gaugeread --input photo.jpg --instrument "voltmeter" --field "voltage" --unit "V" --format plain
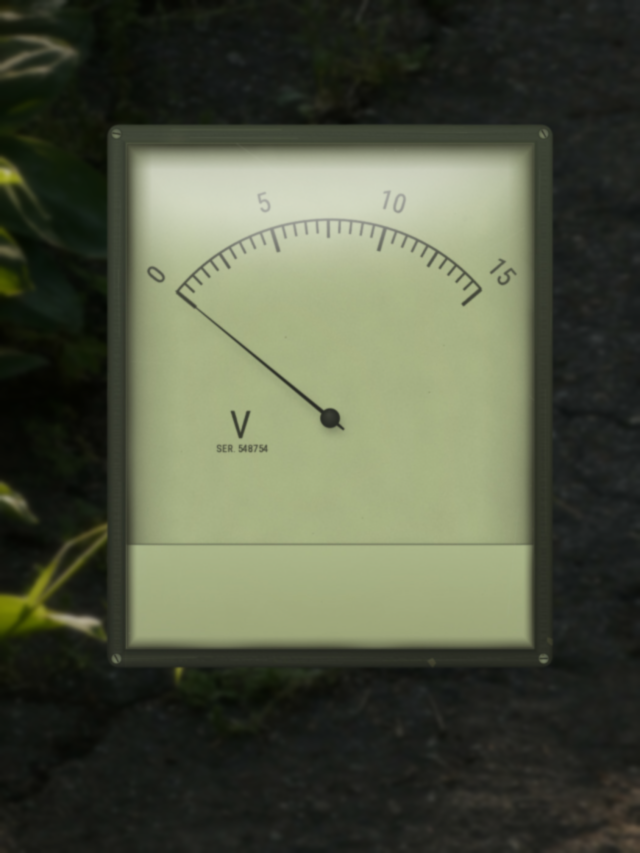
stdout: 0 V
